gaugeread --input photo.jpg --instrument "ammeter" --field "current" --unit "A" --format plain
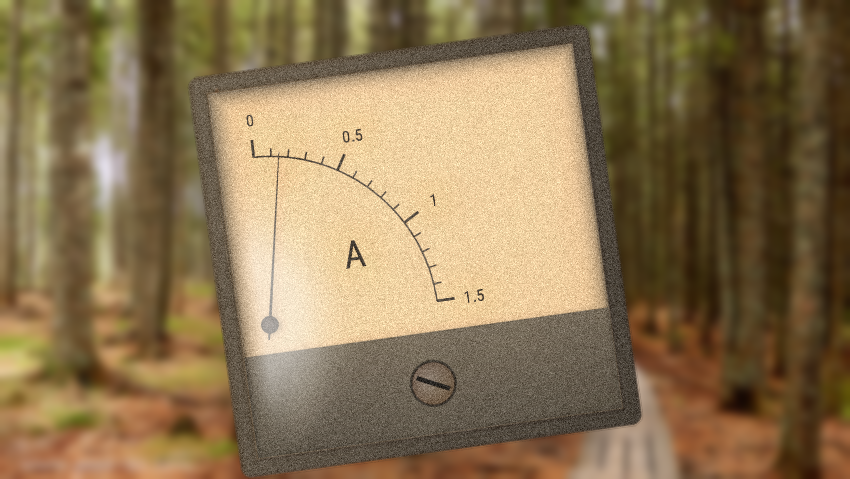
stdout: 0.15 A
